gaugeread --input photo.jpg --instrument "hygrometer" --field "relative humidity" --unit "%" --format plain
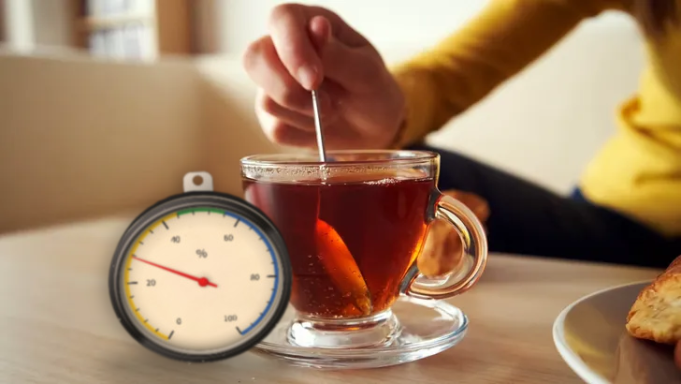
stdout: 28 %
